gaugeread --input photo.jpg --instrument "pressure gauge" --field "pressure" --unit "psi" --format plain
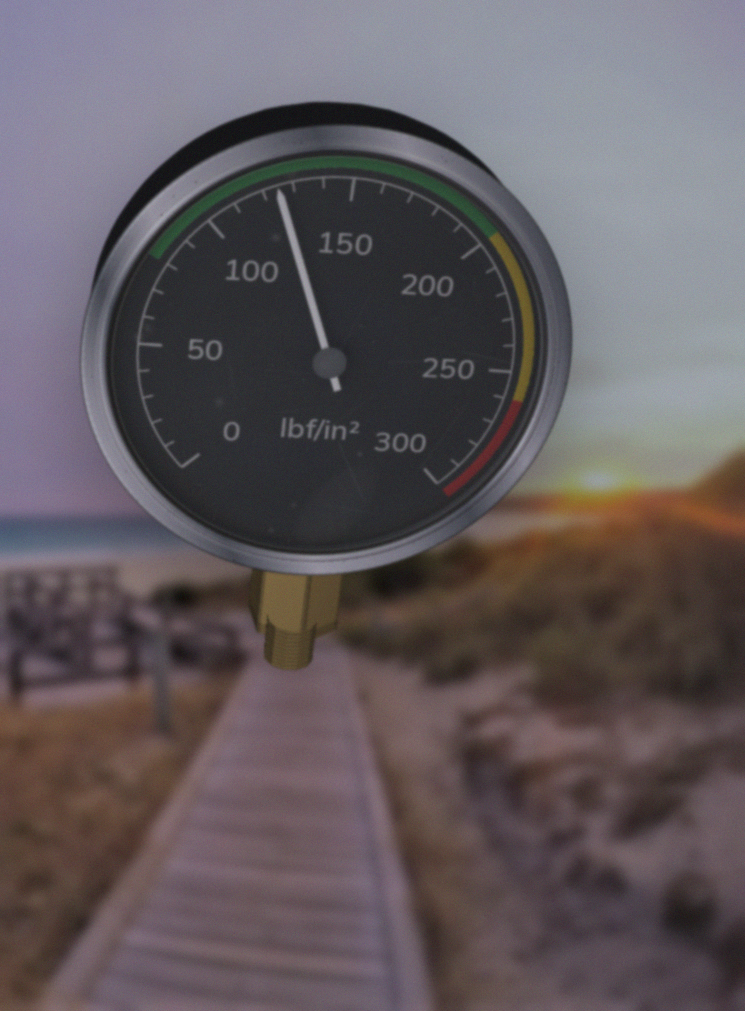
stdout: 125 psi
